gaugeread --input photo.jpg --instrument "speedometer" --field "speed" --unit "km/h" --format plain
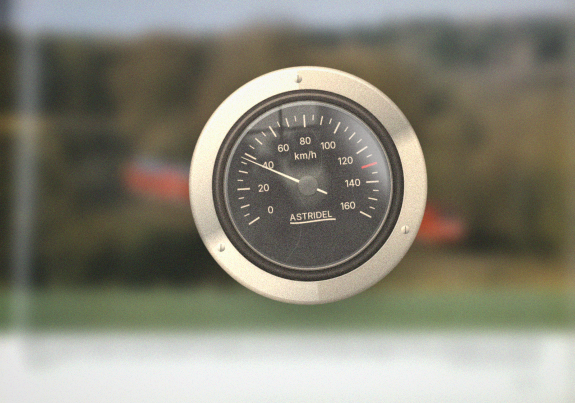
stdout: 37.5 km/h
